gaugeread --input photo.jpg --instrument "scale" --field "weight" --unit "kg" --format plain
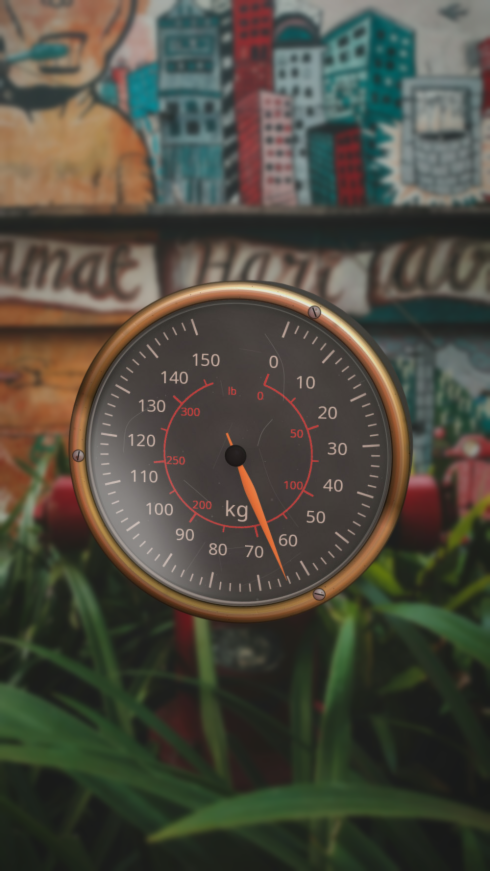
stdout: 64 kg
